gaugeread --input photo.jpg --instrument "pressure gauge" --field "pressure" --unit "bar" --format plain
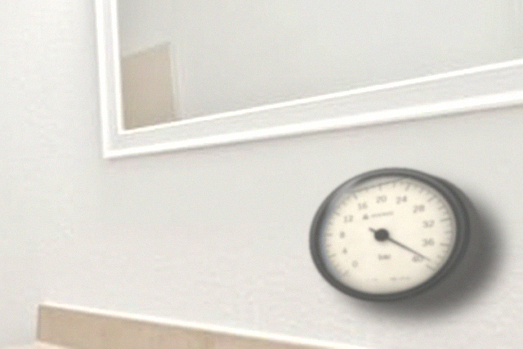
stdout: 39 bar
